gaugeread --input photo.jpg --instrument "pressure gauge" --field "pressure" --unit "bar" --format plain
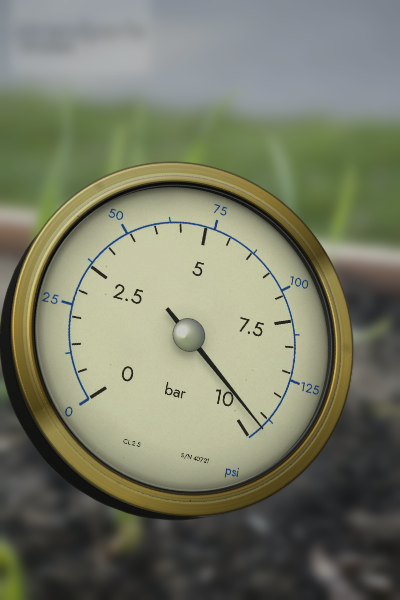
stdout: 9.75 bar
